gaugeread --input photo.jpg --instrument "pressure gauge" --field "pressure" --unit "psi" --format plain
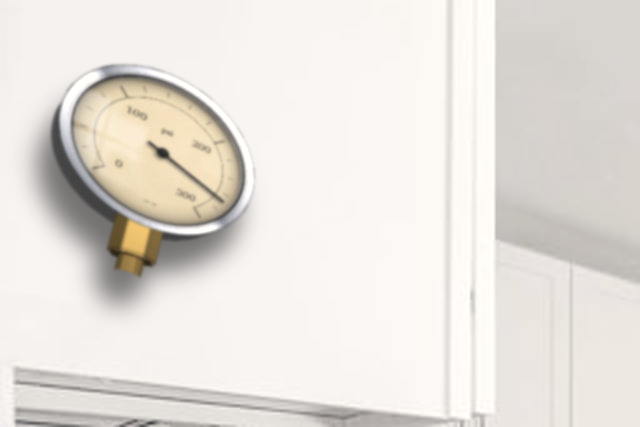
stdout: 270 psi
